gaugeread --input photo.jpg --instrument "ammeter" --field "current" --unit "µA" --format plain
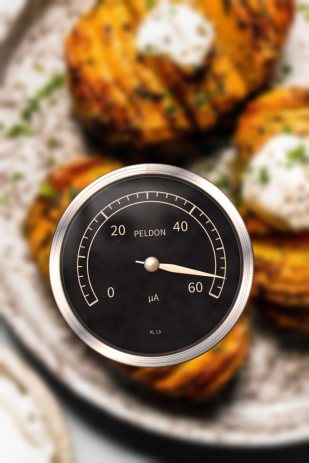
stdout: 56 µA
